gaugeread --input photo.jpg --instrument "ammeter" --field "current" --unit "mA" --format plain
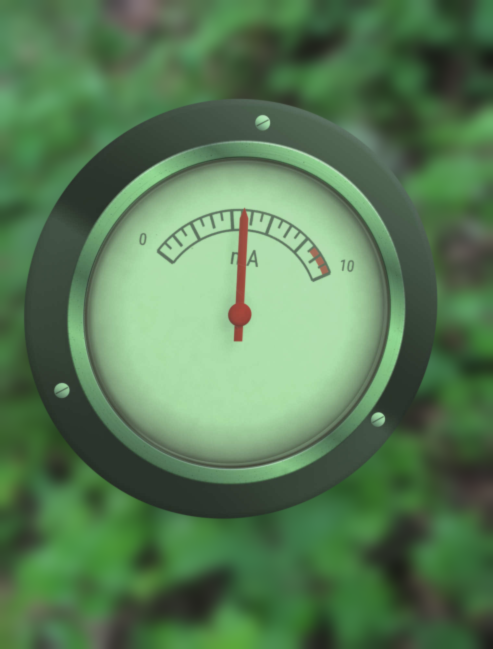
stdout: 4.5 mA
